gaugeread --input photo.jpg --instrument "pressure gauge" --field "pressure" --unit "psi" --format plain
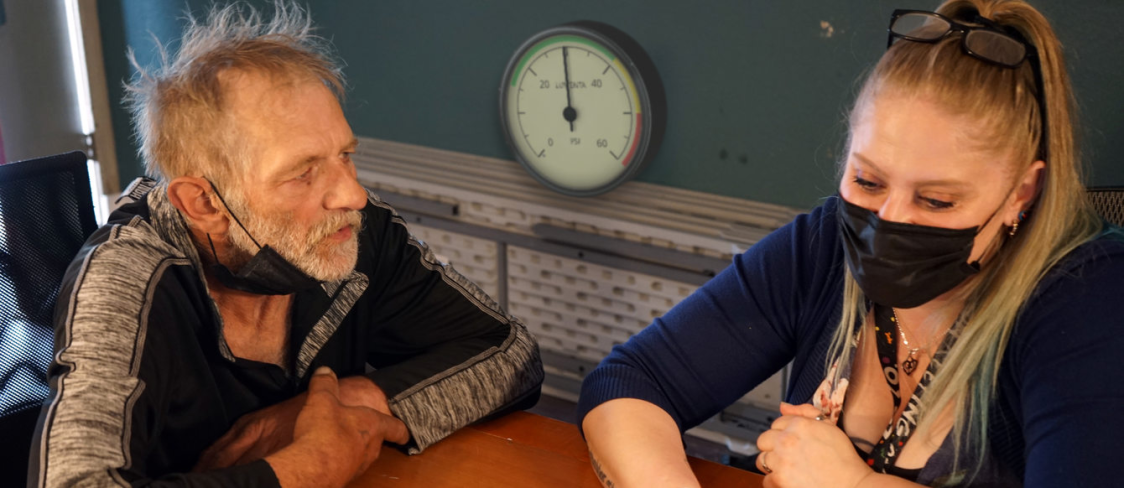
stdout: 30 psi
